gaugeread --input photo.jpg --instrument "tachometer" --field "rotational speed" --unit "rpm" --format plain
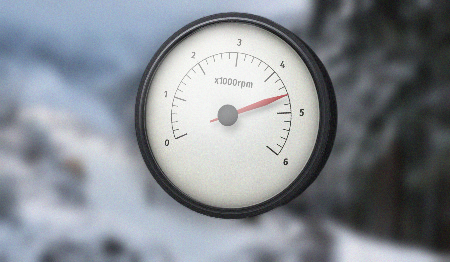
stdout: 4600 rpm
